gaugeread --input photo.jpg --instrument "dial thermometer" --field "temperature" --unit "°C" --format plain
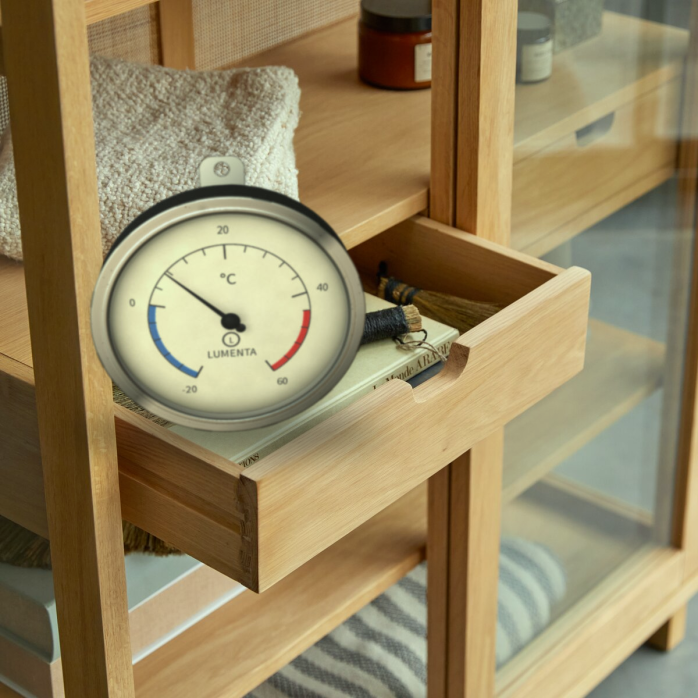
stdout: 8 °C
